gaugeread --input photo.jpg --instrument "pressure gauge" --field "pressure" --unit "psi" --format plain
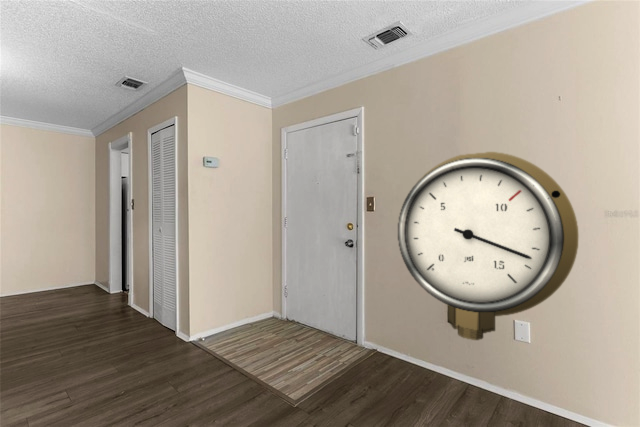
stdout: 13.5 psi
